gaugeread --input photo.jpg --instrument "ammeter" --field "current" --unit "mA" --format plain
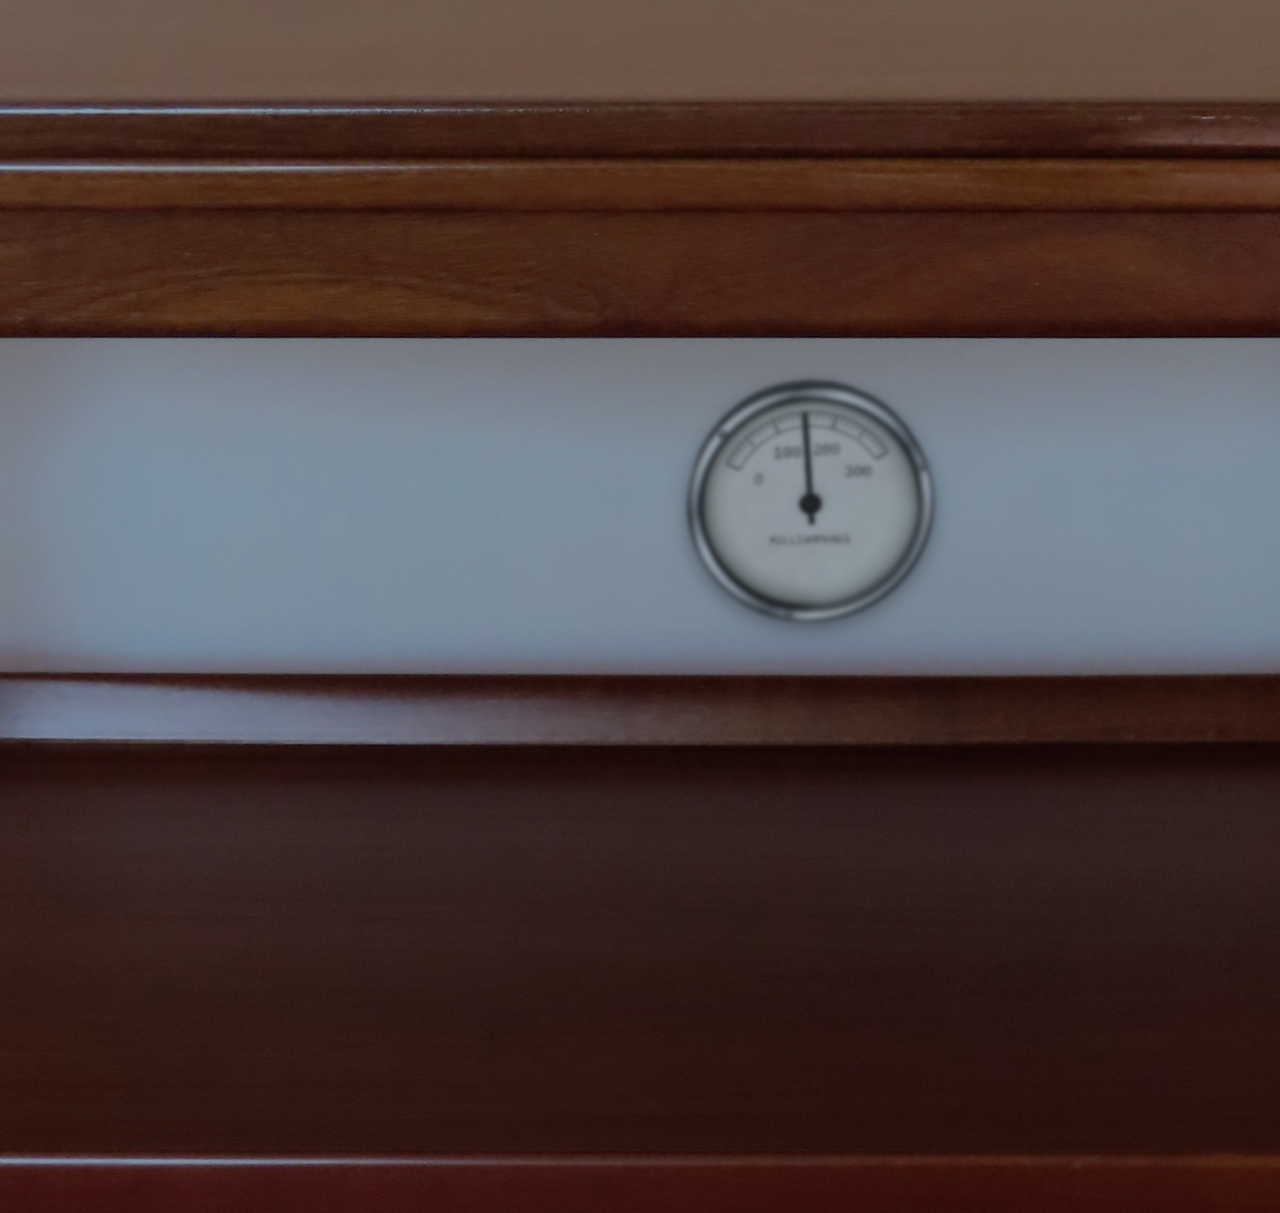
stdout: 150 mA
